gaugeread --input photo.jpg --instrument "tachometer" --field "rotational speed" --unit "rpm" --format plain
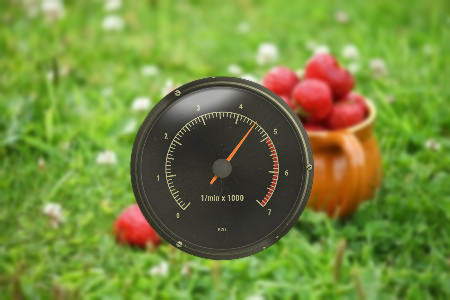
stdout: 4500 rpm
